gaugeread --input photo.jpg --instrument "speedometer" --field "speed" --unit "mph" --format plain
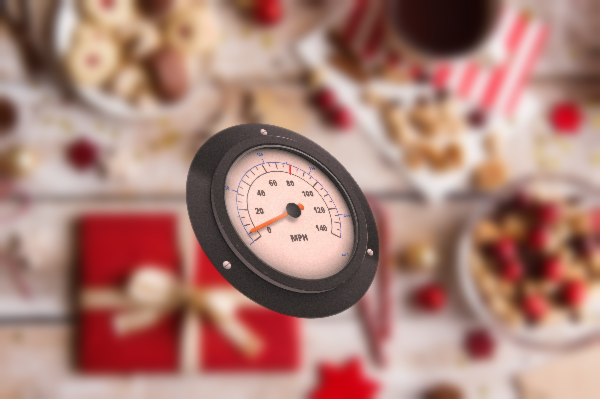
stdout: 5 mph
